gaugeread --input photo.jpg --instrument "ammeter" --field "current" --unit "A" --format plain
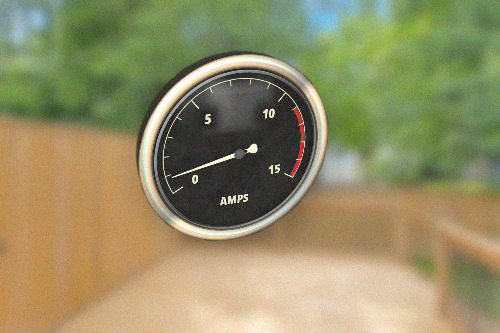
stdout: 1 A
